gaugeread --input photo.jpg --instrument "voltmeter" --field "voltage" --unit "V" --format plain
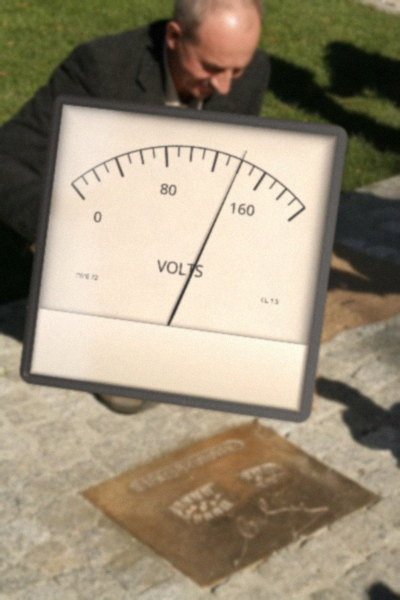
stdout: 140 V
